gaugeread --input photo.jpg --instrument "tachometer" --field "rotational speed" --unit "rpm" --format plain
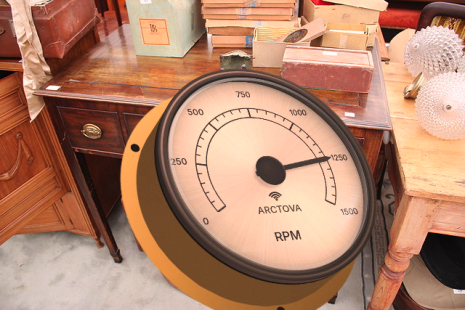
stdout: 1250 rpm
